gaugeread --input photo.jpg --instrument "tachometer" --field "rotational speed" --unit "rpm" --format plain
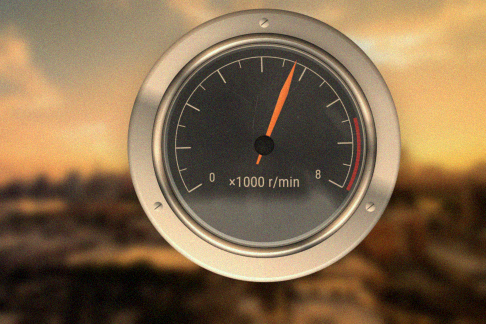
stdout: 4750 rpm
